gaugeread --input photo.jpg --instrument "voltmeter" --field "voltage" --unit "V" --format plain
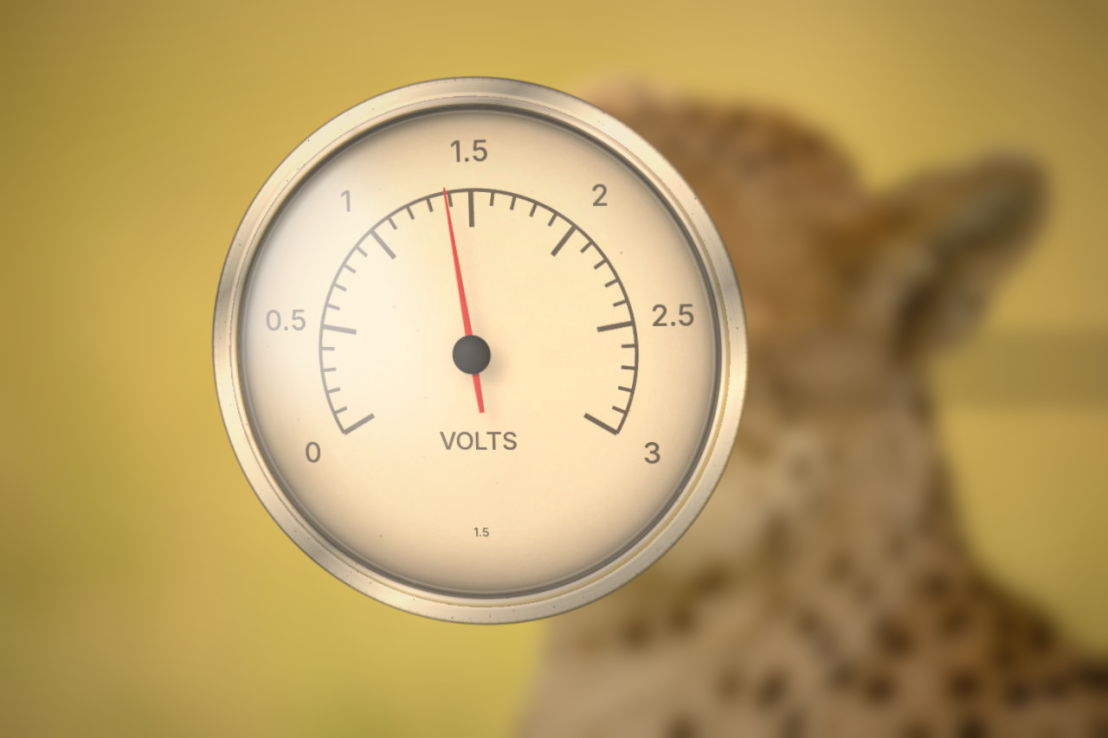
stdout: 1.4 V
